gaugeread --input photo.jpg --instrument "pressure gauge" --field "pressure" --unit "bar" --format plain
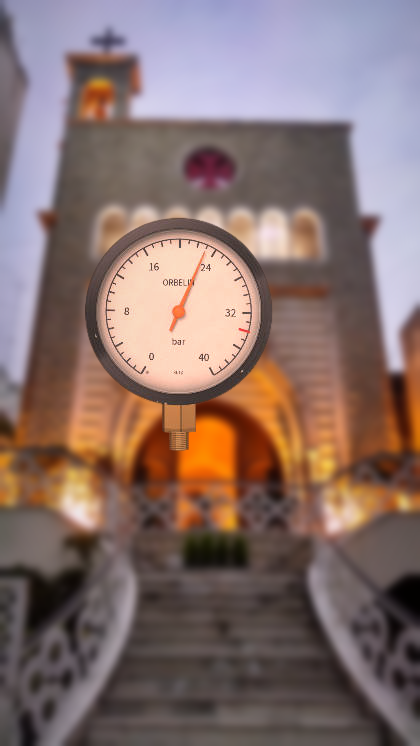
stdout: 23 bar
